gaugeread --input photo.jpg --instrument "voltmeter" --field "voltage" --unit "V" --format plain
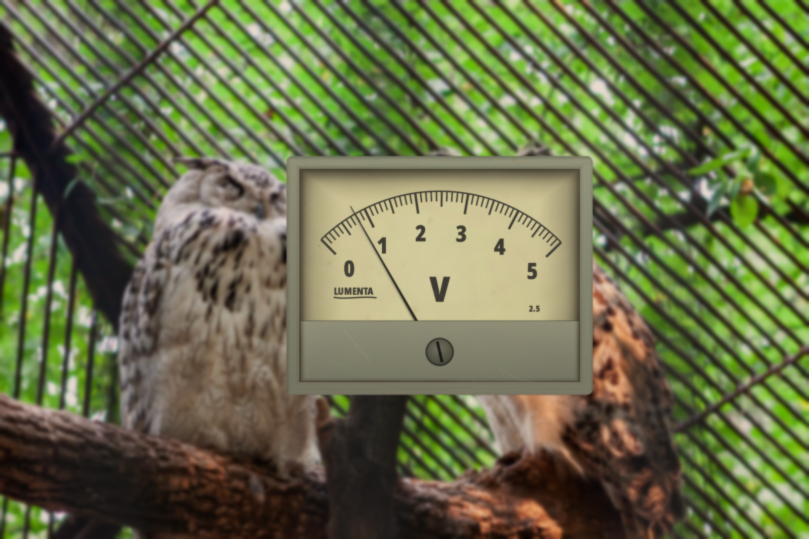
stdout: 0.8 V
